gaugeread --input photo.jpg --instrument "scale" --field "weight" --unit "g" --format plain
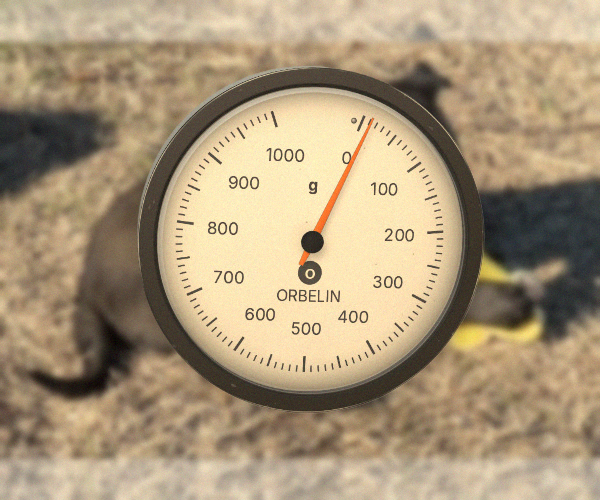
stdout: 10 g
